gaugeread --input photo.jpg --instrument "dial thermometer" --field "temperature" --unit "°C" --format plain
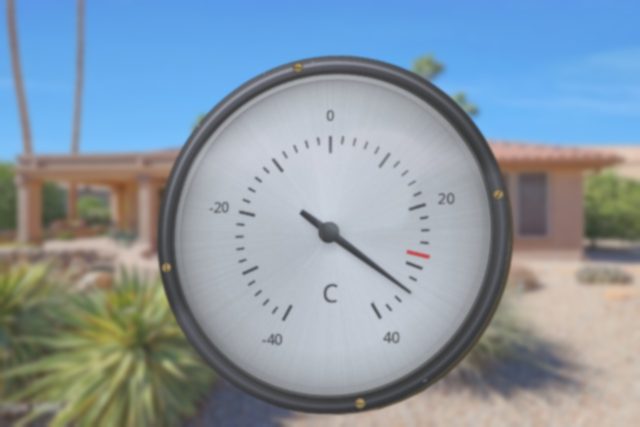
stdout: 34 °C
